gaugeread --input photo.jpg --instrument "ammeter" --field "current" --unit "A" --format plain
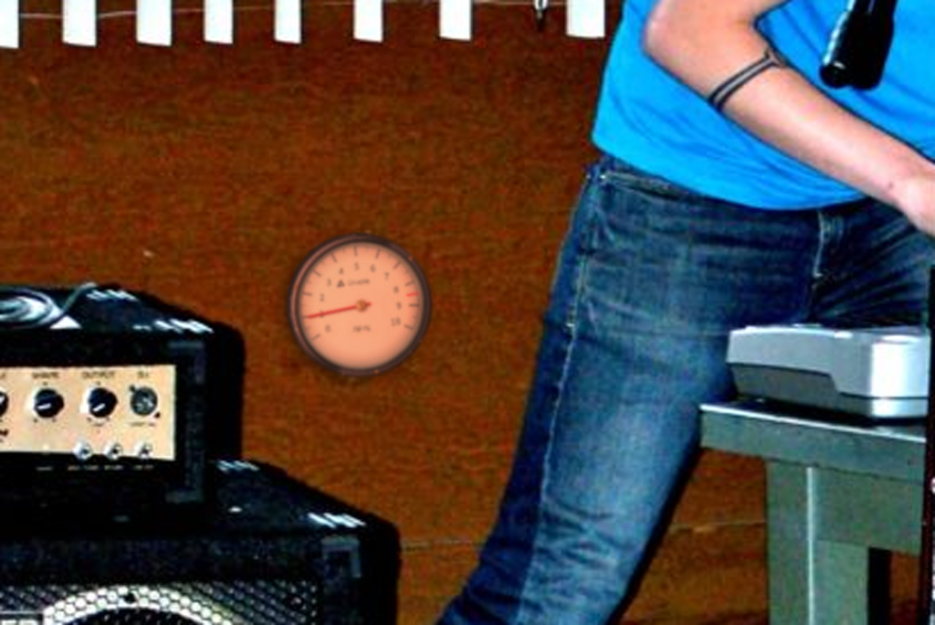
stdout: 1 A
